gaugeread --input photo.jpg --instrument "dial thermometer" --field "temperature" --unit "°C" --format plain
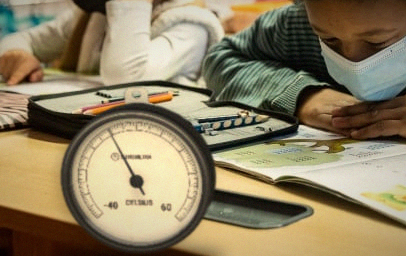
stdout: 0 °C
